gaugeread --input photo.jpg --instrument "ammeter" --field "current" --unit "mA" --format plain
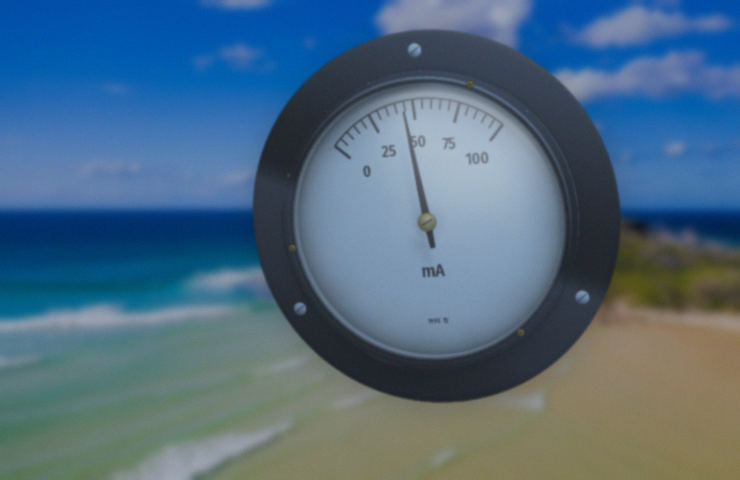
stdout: 45 mA
